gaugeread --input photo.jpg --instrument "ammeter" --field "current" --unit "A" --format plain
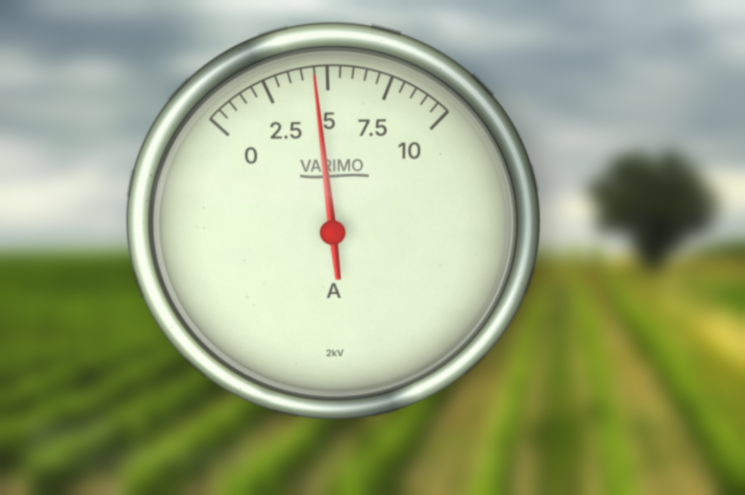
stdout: 4.5 A
